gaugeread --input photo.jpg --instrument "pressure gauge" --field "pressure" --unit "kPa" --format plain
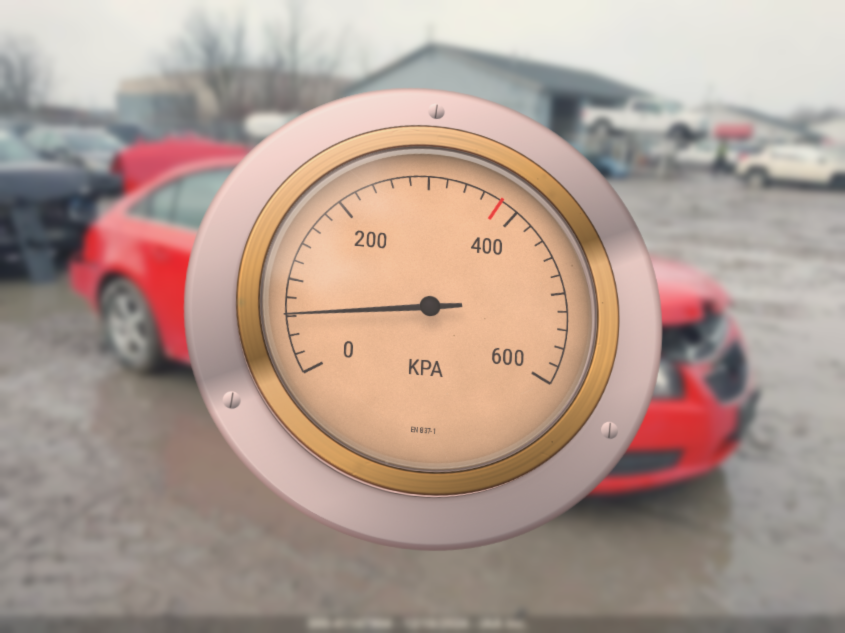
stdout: 60 kPa
